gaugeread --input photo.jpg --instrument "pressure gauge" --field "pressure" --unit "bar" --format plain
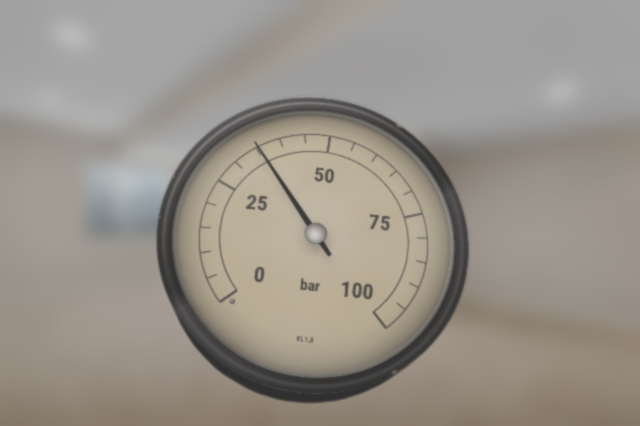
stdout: 35 bar
